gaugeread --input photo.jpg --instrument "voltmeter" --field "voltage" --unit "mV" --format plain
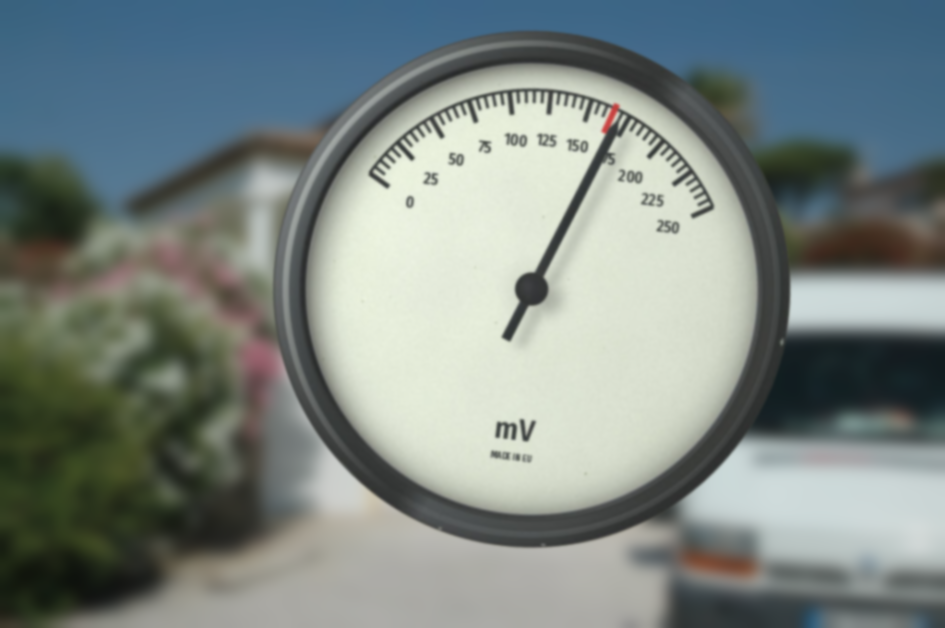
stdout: 170 mV
